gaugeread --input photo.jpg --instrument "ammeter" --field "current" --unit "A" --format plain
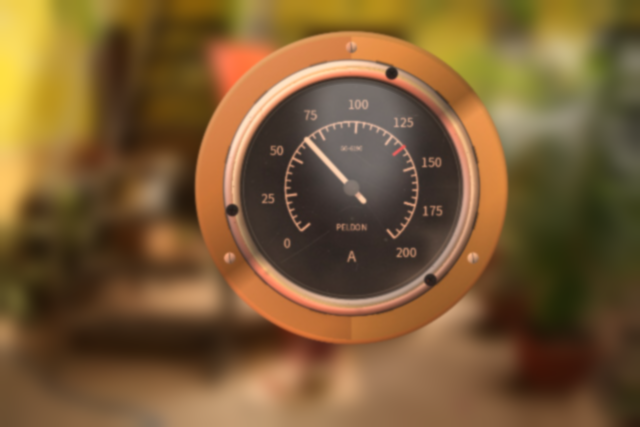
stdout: 65 A
